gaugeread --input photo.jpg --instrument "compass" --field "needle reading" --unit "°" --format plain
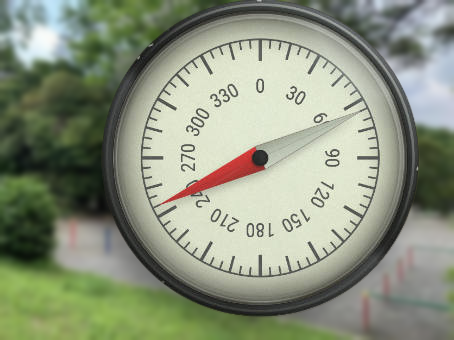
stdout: 245 °
